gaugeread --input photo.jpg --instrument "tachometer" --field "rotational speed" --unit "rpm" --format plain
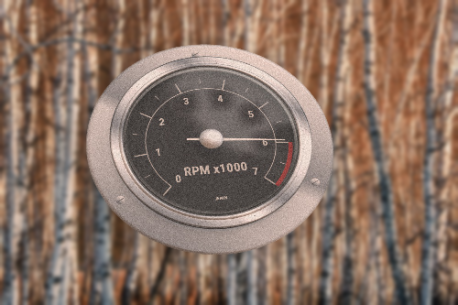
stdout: 6000 rpm
